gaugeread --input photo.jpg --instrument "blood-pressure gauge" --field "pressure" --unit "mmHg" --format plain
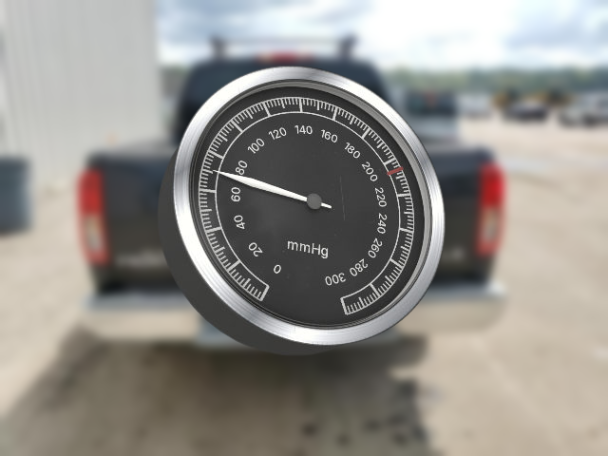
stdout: 70 mmHg
